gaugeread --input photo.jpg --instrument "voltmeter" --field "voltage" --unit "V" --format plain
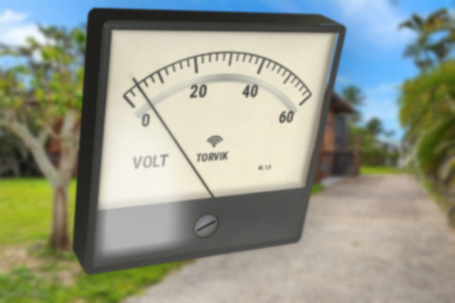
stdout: 4 V
